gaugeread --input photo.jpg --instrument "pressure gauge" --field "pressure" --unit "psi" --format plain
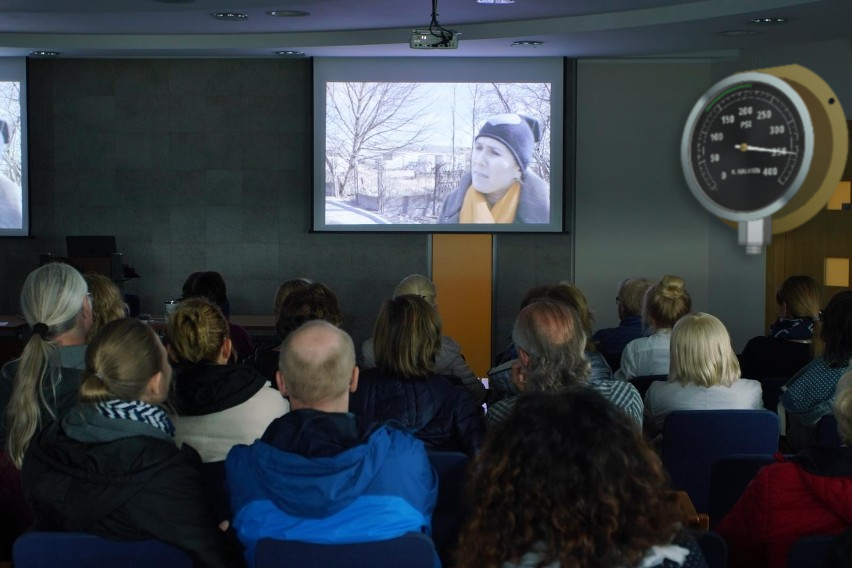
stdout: 350 psi
